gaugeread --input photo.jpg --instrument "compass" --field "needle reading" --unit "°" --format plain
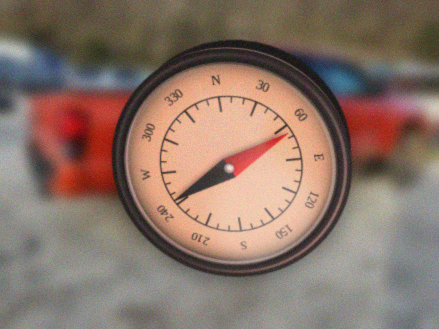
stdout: 65 °
